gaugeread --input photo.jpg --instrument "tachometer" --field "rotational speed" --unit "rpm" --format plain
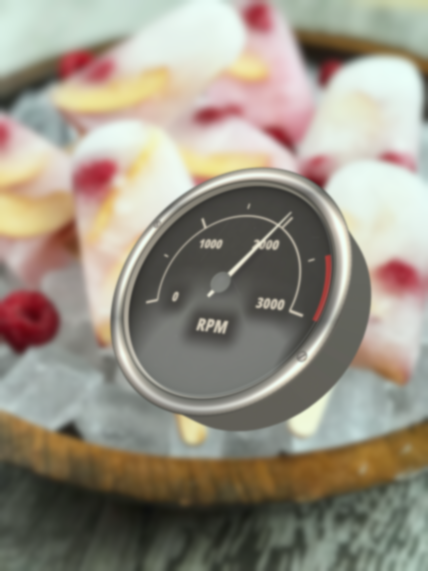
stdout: 2000 rpm
